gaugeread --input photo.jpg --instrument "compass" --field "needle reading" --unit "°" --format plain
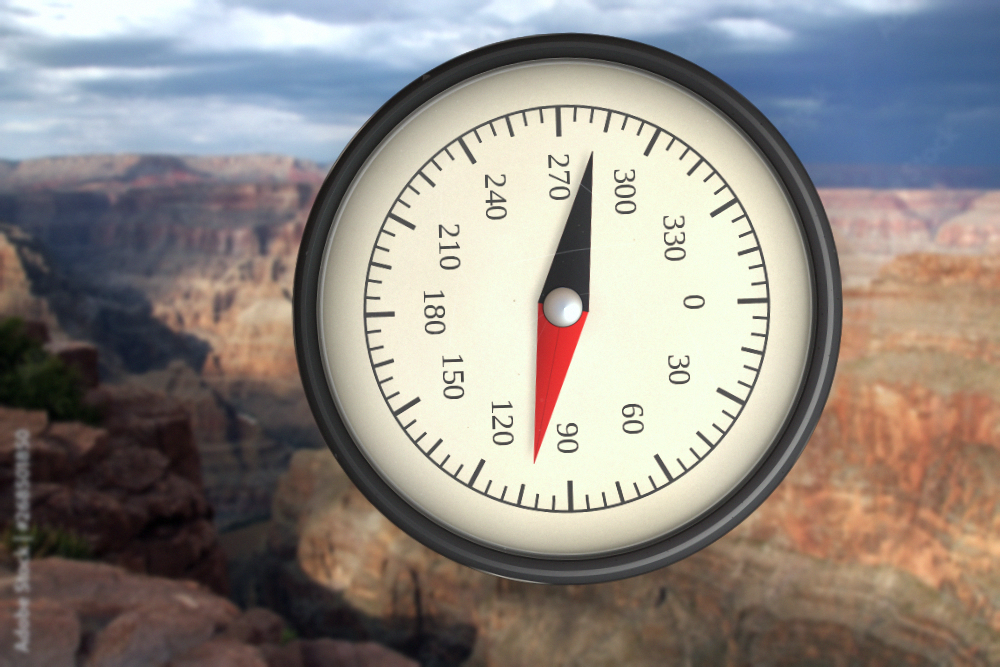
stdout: 102.5 °
